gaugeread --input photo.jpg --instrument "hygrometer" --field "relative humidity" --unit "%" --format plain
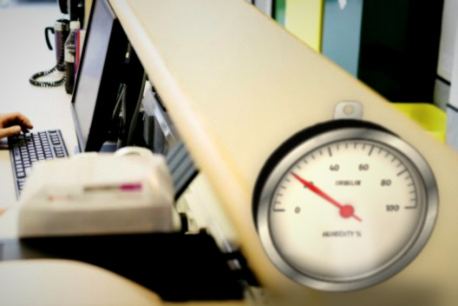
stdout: 20 %
